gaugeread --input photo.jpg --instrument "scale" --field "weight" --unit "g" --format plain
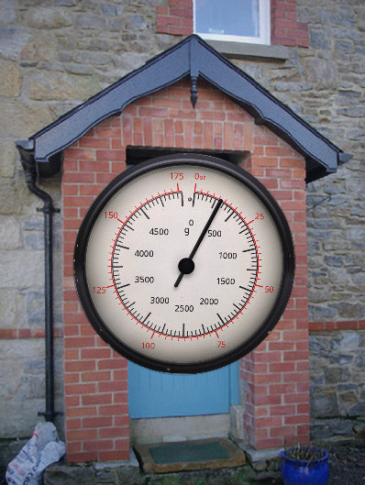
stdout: 300 g
